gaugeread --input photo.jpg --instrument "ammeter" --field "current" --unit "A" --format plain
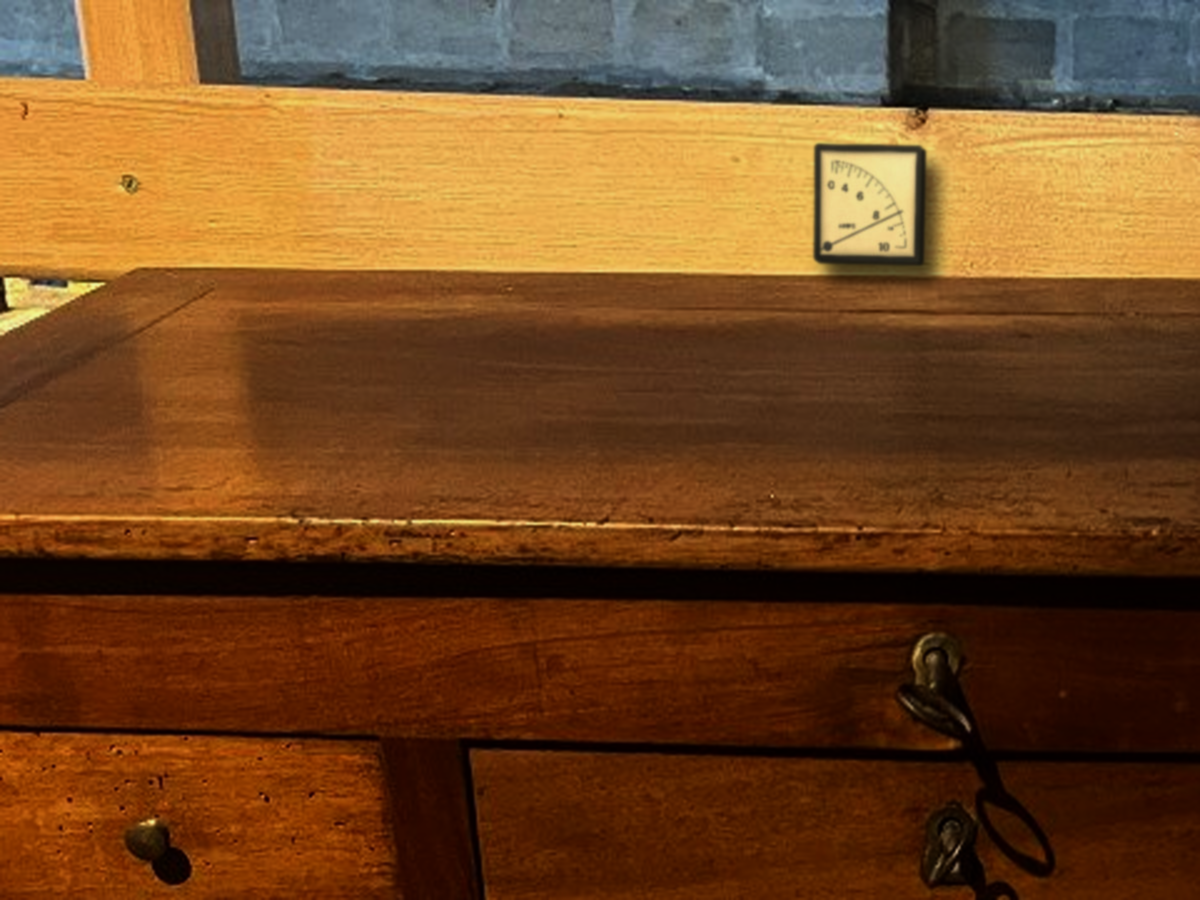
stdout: 8.5 A
